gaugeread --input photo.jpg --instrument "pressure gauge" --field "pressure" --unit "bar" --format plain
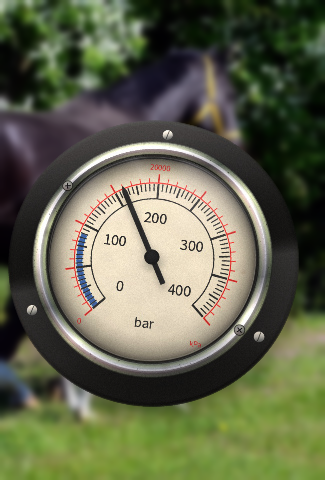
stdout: 160 bar
